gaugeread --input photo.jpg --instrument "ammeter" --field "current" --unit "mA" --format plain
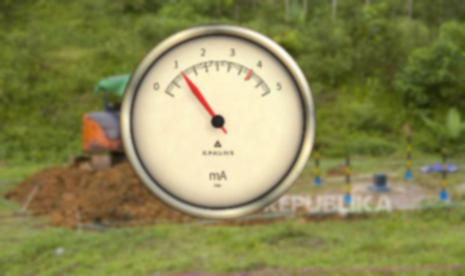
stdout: 1 mA
